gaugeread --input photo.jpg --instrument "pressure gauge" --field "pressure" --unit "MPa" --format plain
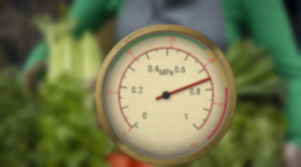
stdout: 0.75 MPa
